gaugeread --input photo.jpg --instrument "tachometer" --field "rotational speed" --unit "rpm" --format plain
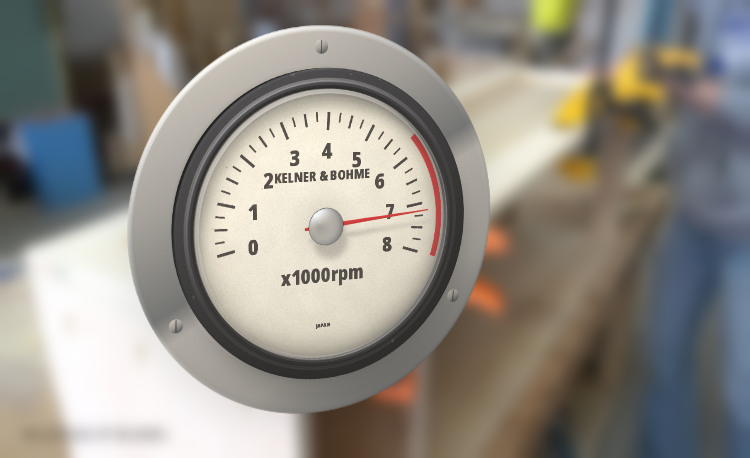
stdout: 7125 rpm
